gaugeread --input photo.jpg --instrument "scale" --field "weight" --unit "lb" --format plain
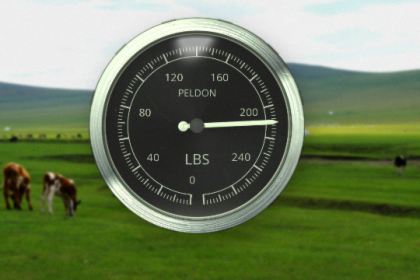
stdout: 210 lb
